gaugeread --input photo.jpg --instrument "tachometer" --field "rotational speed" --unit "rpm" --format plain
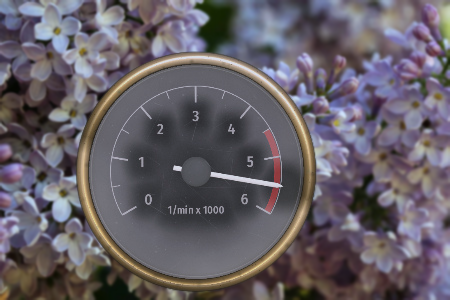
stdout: 5500 rpm
